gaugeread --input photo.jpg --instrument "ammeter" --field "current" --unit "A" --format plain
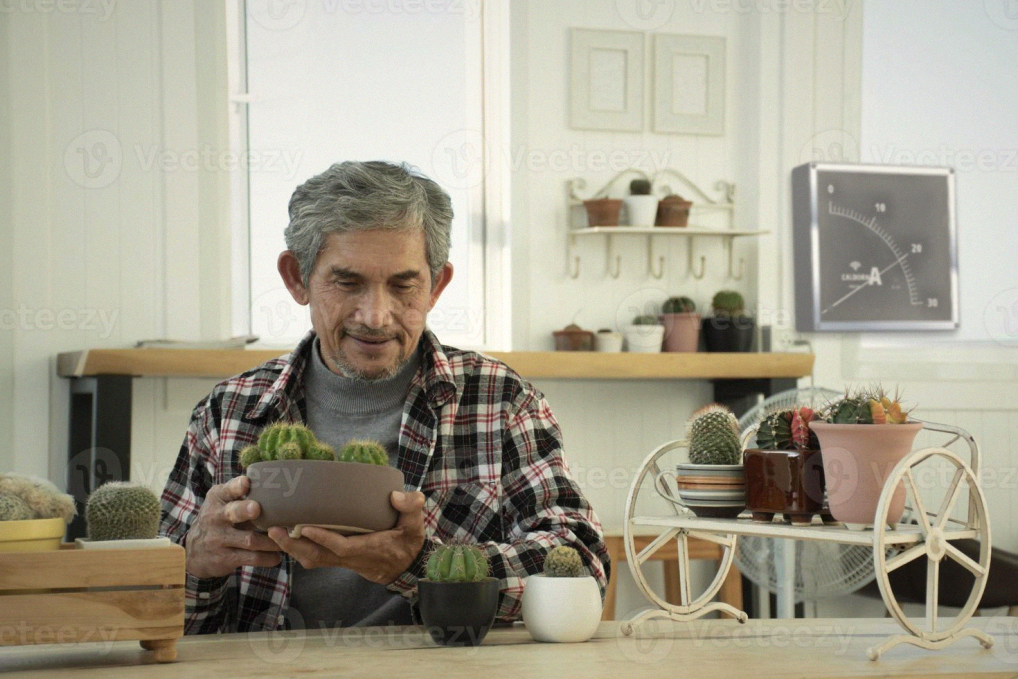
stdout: 20 A
